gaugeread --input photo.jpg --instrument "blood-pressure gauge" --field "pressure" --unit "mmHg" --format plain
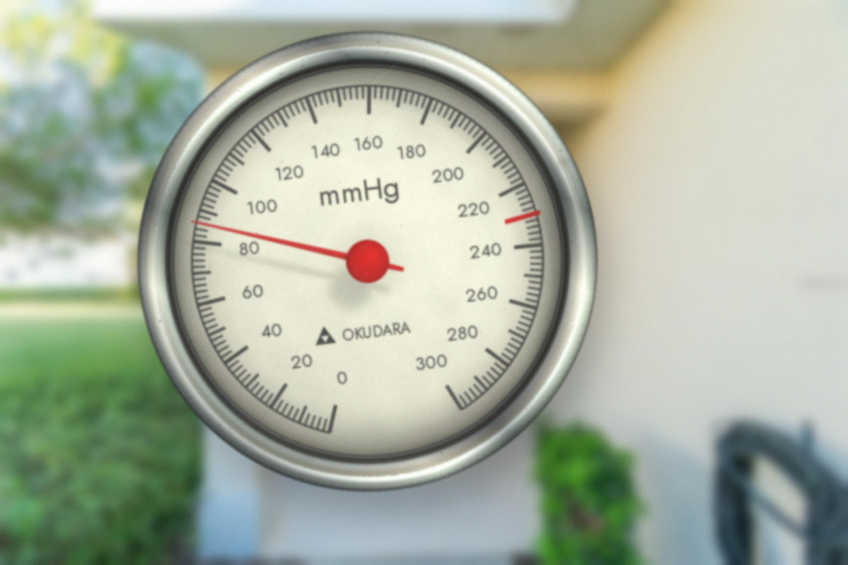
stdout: 86 mmHg
